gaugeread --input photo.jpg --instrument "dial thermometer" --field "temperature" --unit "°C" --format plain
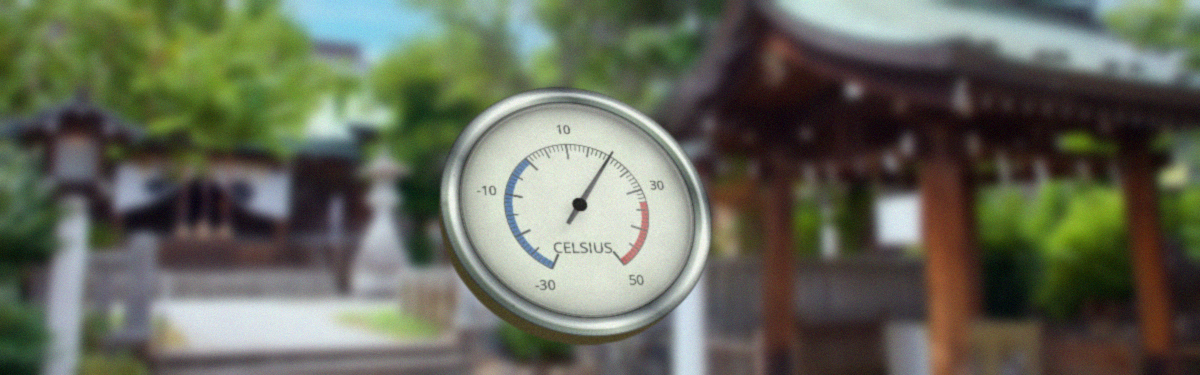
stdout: 20 °C
